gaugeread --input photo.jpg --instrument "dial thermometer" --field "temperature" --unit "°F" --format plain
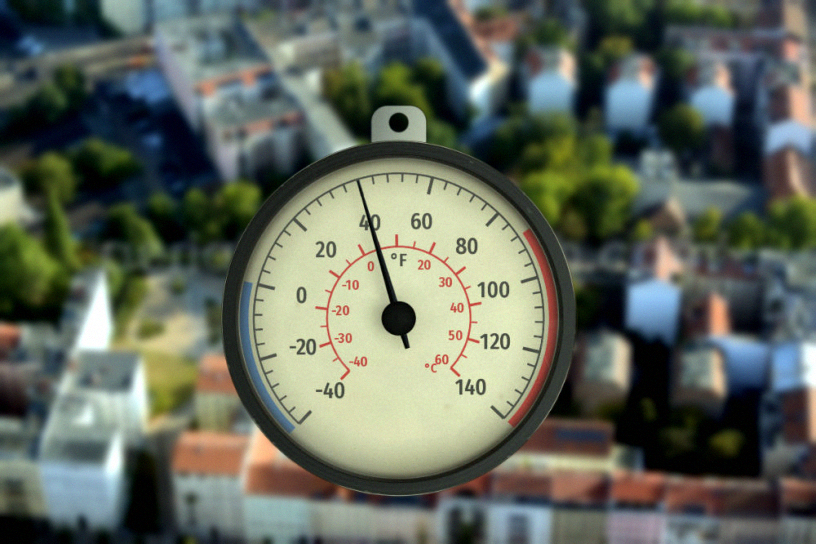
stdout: 40 °F
